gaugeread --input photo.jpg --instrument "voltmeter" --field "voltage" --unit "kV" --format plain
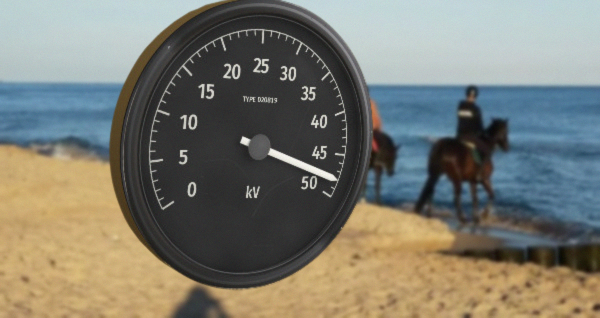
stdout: 48 kV
